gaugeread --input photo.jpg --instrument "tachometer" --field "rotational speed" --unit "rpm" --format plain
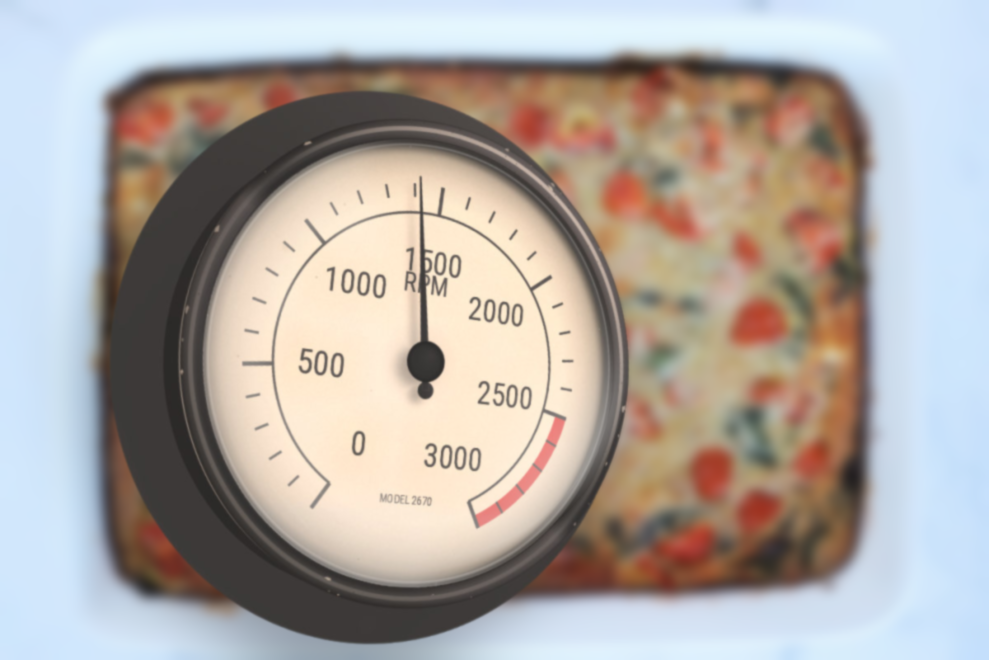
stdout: 1400 rpm
